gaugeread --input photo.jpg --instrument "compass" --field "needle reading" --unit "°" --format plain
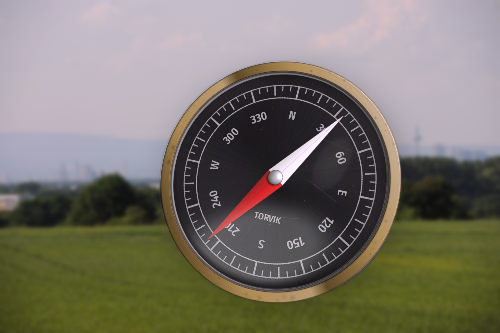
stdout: 215 °
